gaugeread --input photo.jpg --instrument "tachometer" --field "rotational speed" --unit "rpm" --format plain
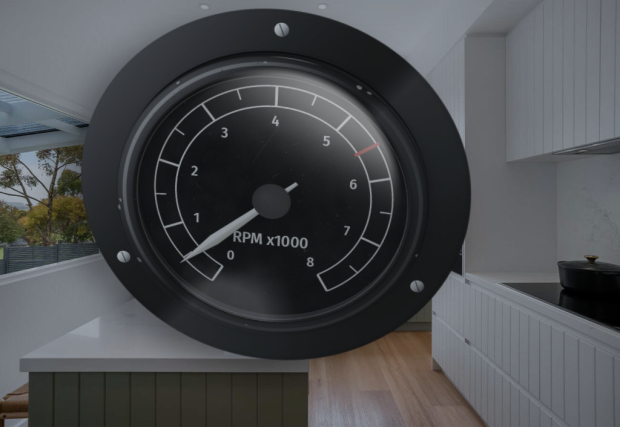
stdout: 500 rpm
